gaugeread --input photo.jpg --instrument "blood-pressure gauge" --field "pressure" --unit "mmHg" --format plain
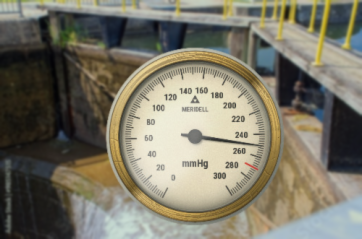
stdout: 250 mmHg
